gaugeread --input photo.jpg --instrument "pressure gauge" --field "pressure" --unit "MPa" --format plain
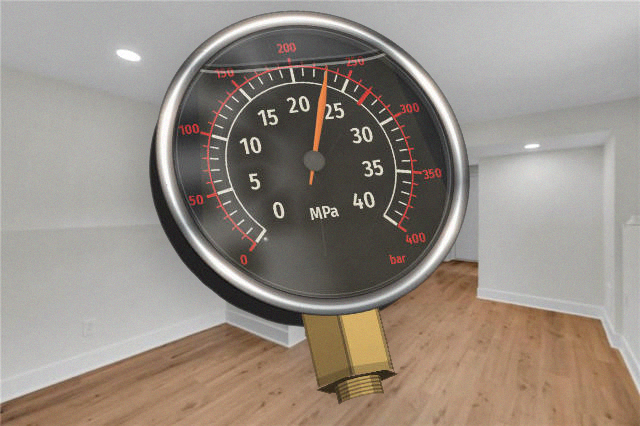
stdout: 23 MPa
